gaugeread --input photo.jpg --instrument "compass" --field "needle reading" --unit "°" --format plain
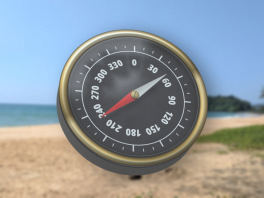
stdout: 230 °
